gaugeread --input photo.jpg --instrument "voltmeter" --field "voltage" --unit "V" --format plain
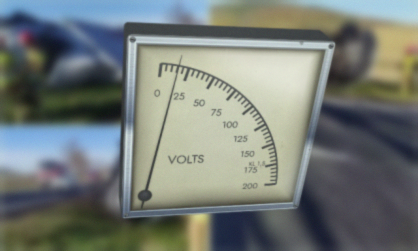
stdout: 15 V
